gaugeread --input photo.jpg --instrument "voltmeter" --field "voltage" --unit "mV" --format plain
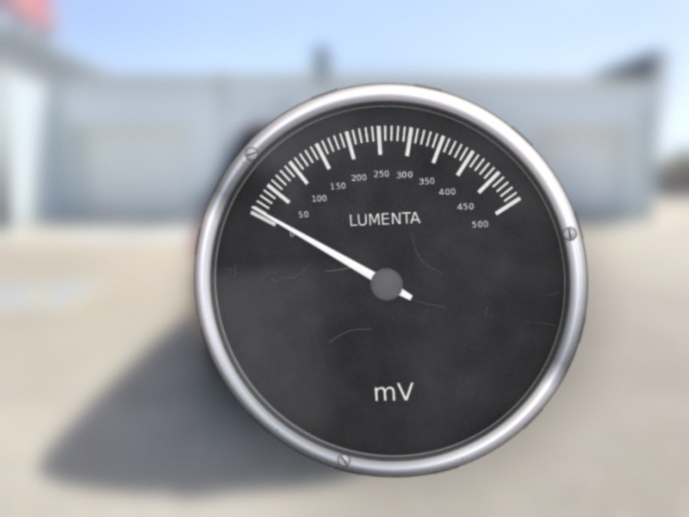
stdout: 10 mV
